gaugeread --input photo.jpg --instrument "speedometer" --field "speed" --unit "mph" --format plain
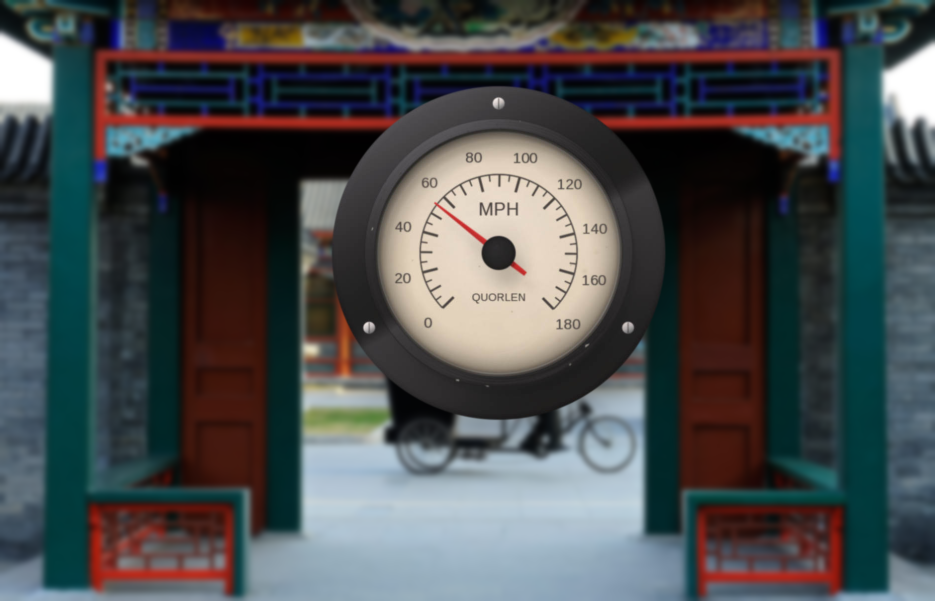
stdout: 55 mph
